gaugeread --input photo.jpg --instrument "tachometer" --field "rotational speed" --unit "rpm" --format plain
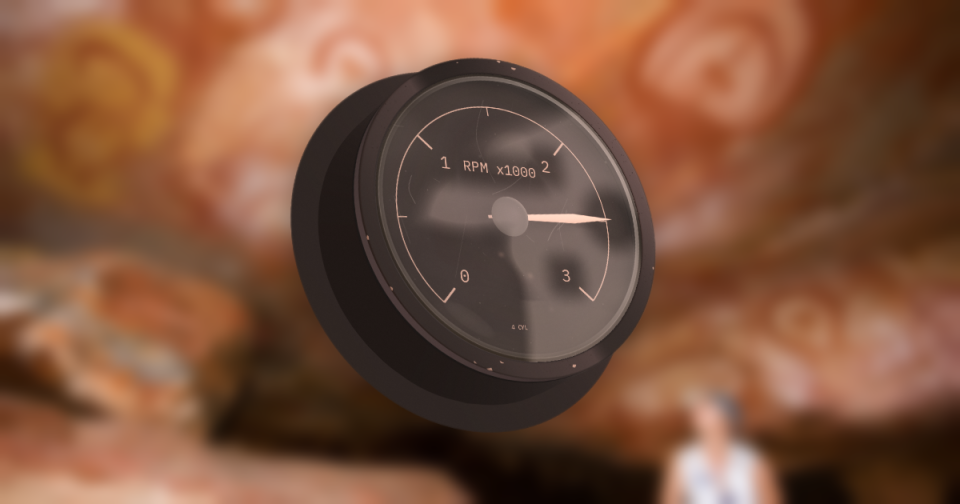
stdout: 2500 rpm
